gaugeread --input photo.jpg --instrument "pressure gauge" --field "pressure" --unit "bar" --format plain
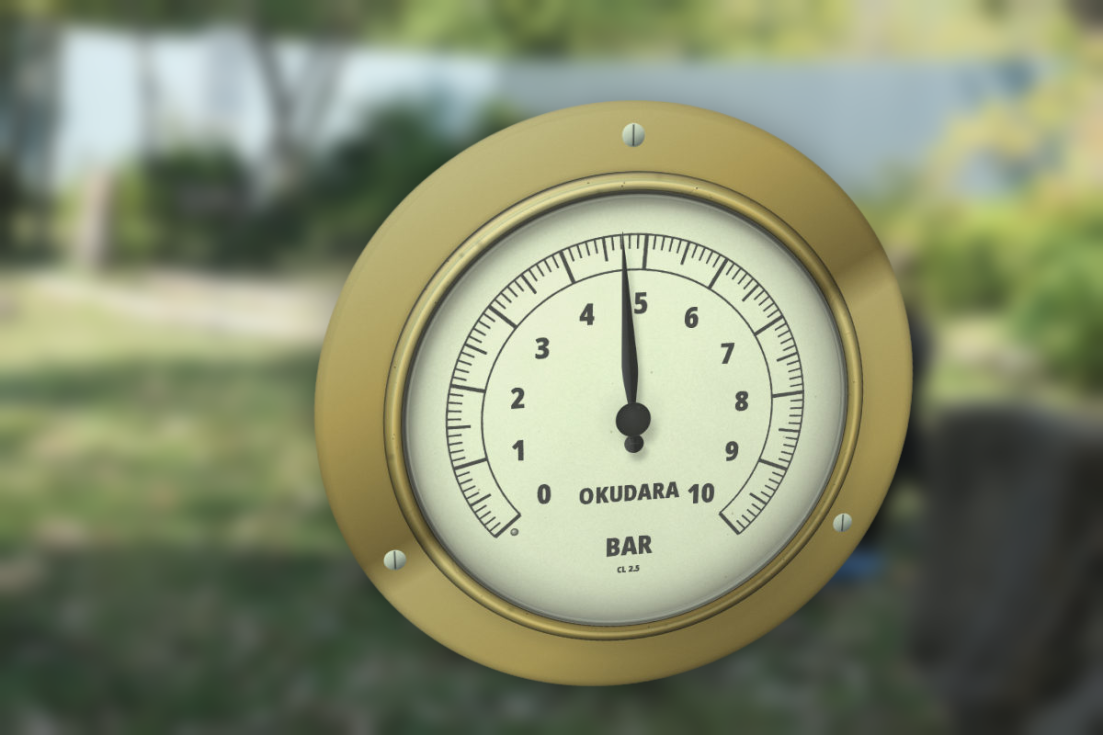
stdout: 4.7 bar
